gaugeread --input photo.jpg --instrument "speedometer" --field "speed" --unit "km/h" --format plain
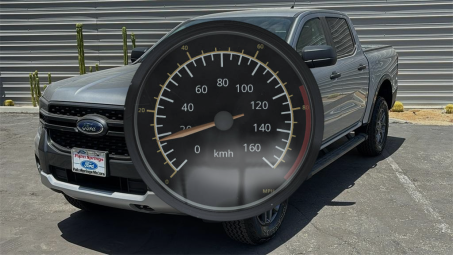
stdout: 17.5 km/h
